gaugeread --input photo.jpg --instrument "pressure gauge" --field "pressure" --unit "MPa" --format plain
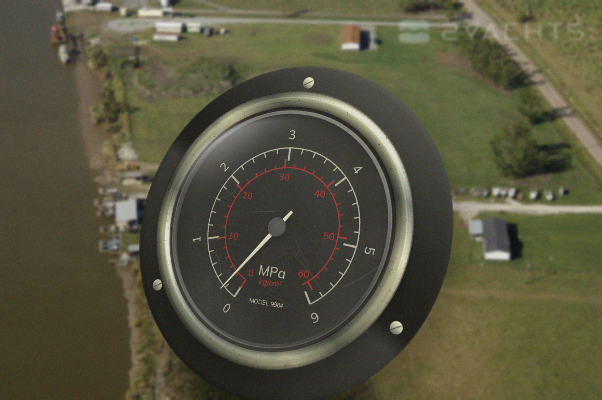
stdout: 0.2 MPa
